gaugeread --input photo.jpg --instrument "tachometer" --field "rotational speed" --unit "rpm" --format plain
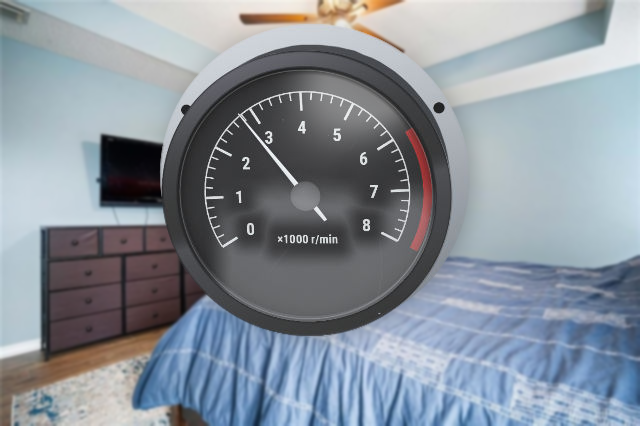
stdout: 2800 rpm
